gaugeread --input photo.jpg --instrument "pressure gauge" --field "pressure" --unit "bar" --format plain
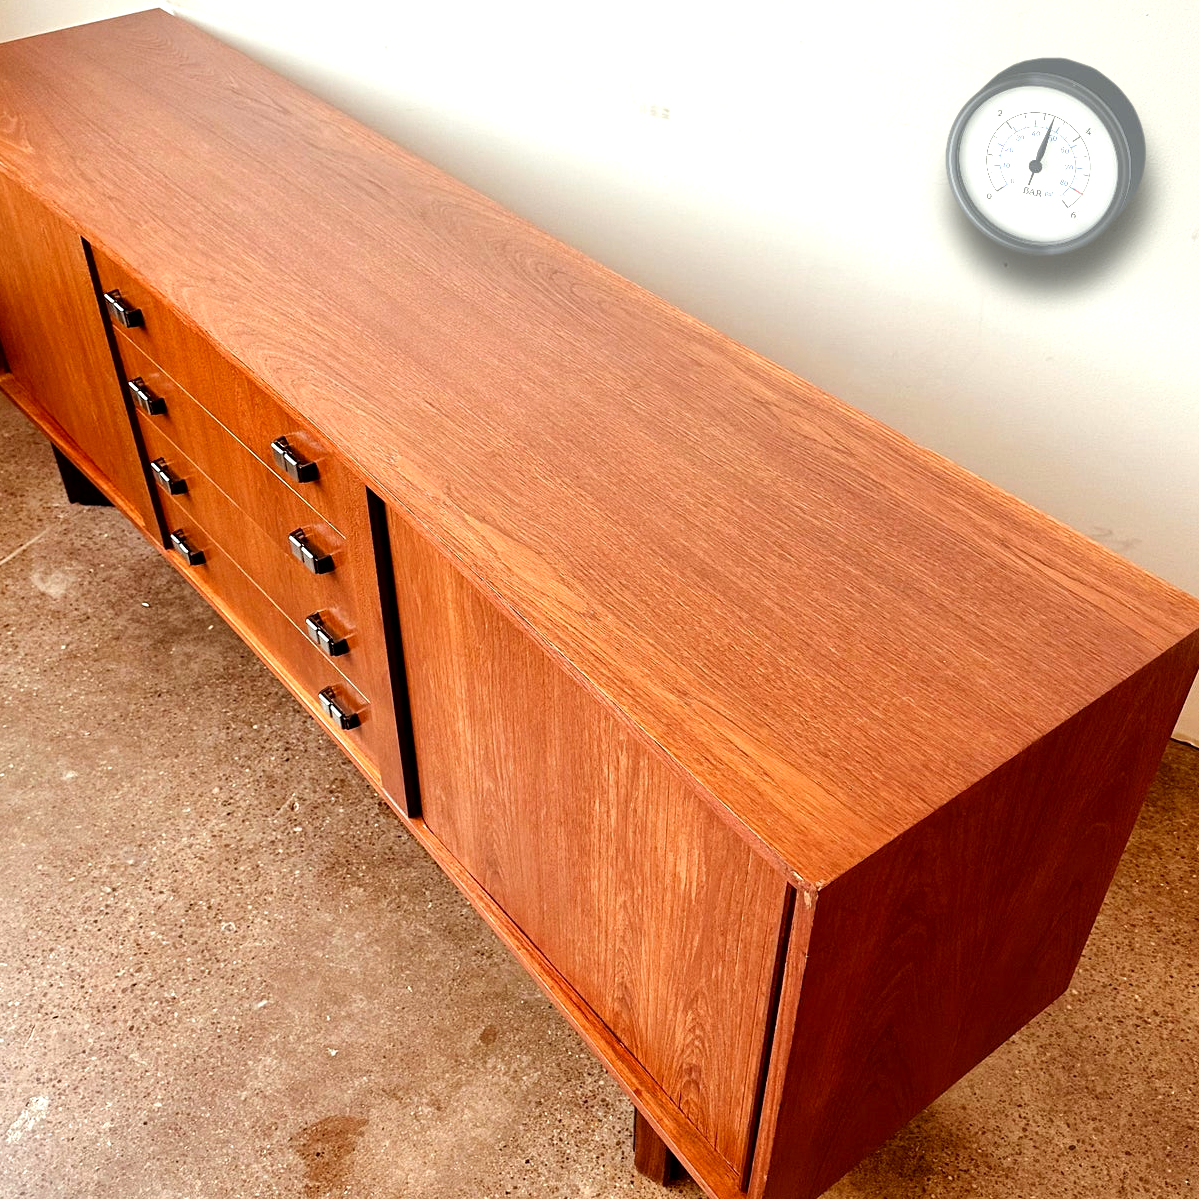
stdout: 3.25 bar
